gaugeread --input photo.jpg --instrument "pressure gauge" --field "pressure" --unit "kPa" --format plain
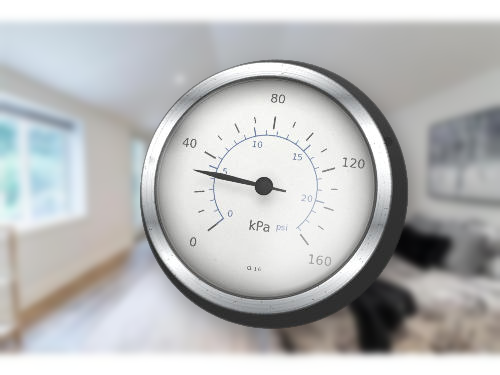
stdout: 30 kPa
